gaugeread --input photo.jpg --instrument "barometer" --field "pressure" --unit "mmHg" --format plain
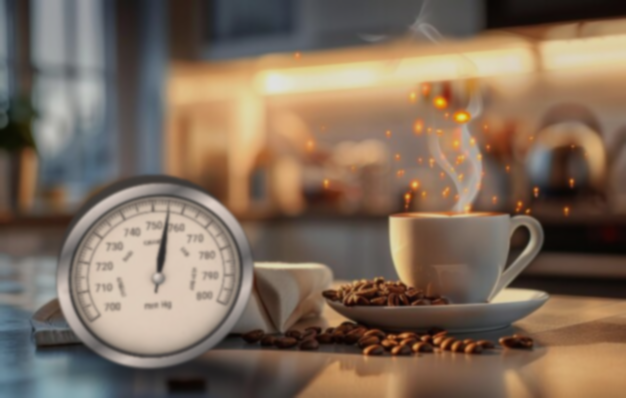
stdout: 755 mmHg
